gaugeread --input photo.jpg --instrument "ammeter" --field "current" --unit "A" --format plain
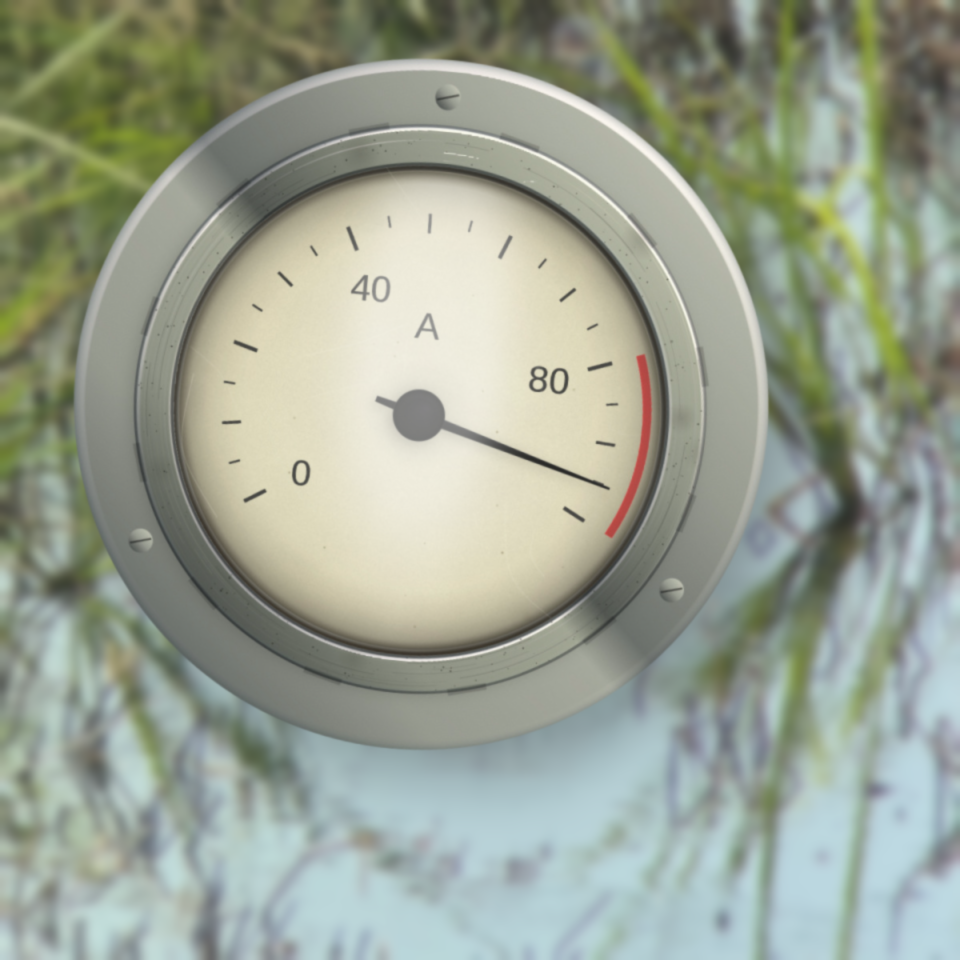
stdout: 95 A
